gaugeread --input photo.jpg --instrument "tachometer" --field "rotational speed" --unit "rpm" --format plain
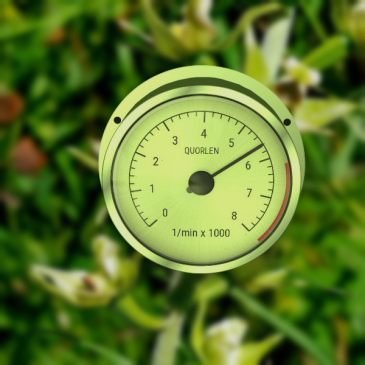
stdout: 5600 rpm
